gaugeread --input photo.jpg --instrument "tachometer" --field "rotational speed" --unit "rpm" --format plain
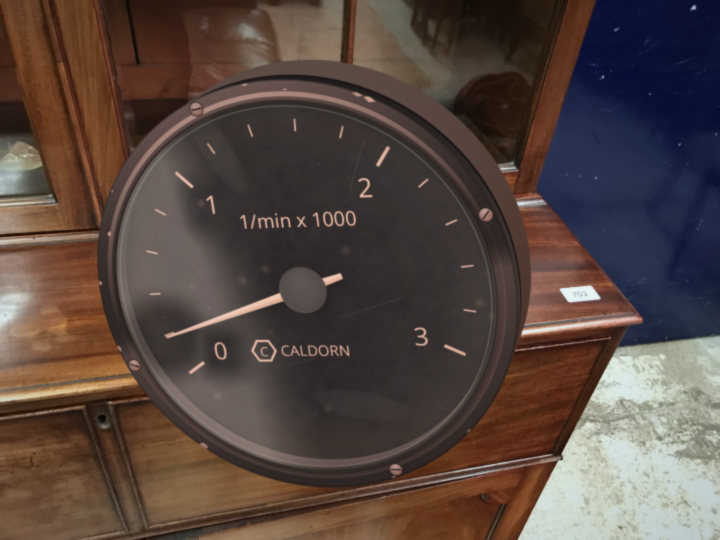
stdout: 200 rpm
